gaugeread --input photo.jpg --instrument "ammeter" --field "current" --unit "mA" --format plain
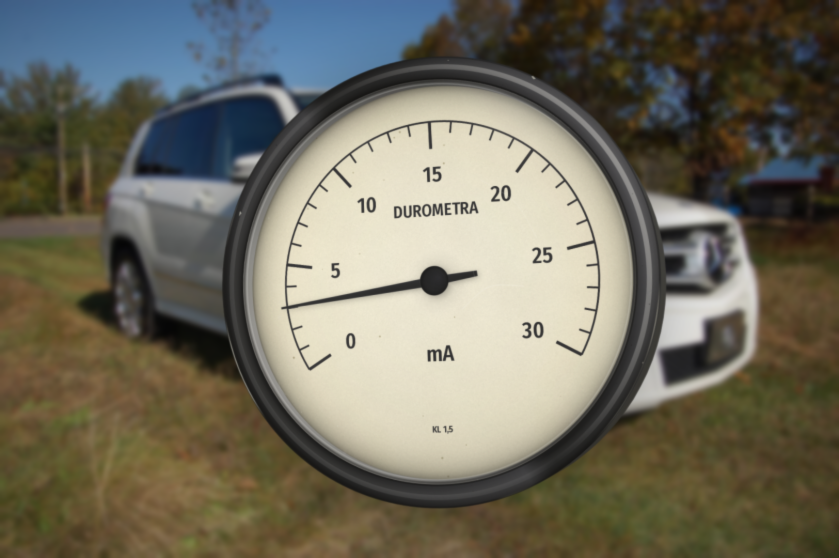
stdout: 3 mA
